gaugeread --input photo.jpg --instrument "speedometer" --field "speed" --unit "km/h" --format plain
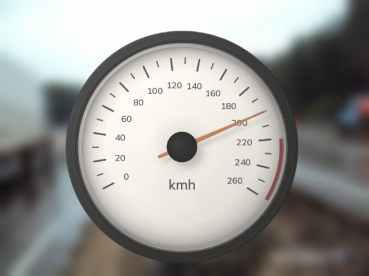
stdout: 200 km/h
